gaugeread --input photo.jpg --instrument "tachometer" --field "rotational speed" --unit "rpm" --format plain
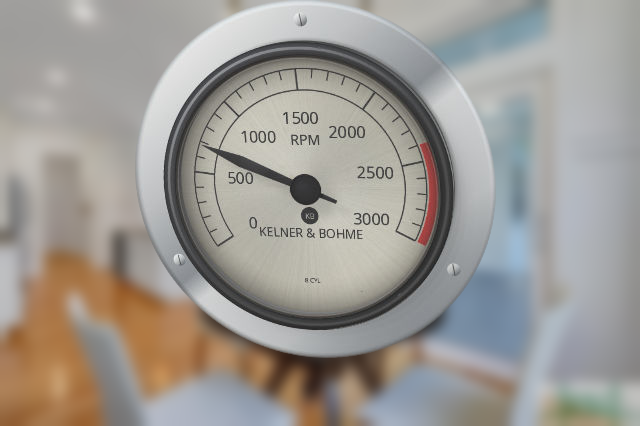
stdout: 700 rpm
